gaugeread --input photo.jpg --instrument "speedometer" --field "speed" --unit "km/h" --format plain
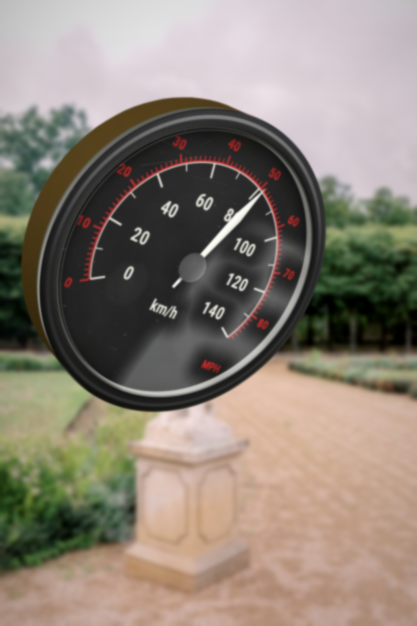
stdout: 80 km/h
